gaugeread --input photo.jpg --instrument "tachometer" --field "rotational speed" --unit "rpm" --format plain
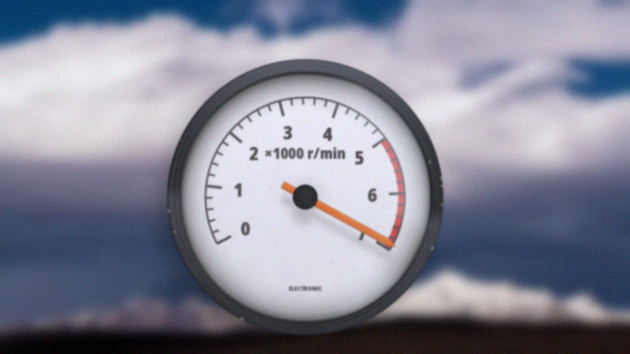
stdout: 6900 rpm
